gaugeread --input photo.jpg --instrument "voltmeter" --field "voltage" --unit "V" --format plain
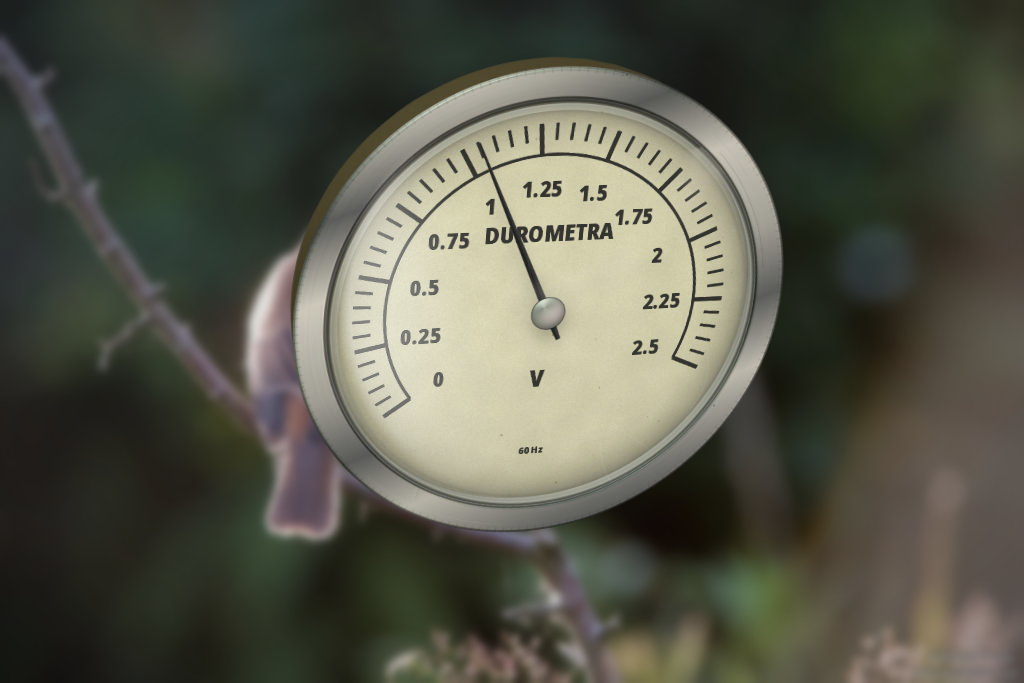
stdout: 1.05 V
